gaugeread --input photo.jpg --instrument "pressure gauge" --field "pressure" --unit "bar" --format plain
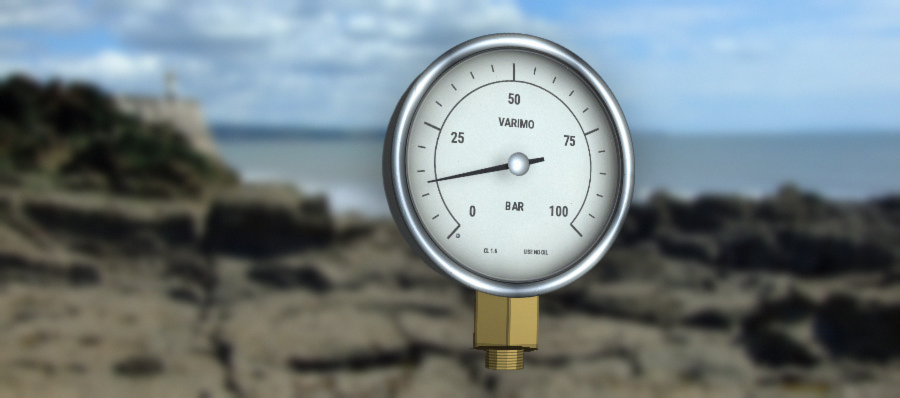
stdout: 12.5 bar
